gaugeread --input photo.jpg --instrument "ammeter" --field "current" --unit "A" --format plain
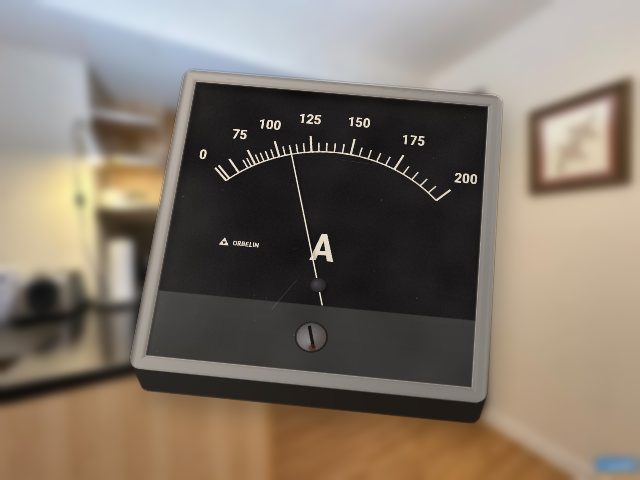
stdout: 110 A
